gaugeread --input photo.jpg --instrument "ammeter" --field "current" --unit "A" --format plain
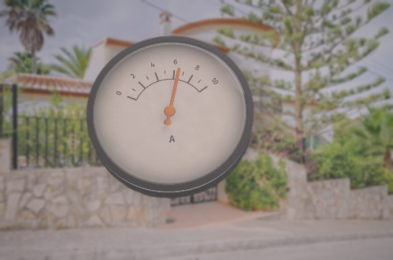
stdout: 6.5 A
